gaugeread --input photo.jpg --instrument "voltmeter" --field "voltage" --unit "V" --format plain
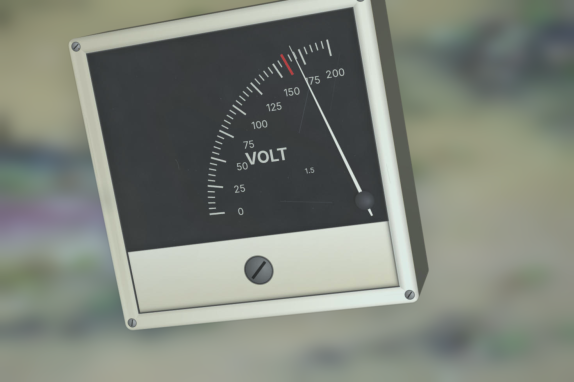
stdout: 170 V
